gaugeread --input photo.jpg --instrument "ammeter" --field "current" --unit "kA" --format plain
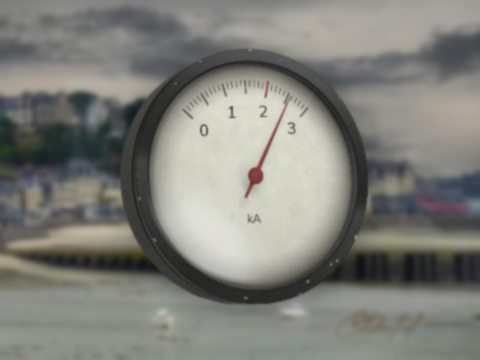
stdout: 2.5 kA
